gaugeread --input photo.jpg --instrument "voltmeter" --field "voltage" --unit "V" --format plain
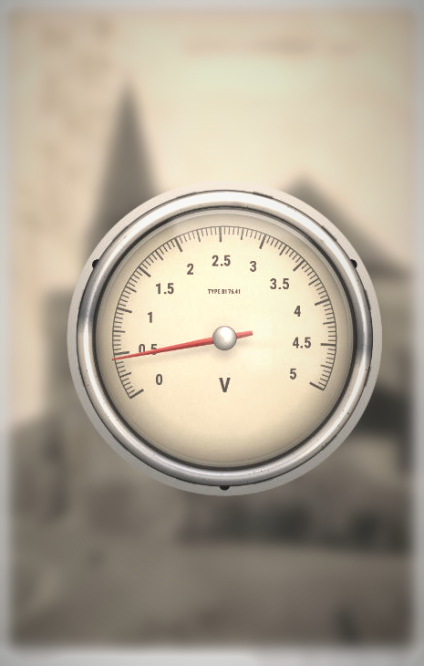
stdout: 0.45 V
